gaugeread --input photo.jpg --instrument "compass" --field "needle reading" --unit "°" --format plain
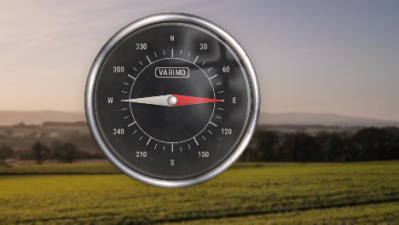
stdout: 90 °
